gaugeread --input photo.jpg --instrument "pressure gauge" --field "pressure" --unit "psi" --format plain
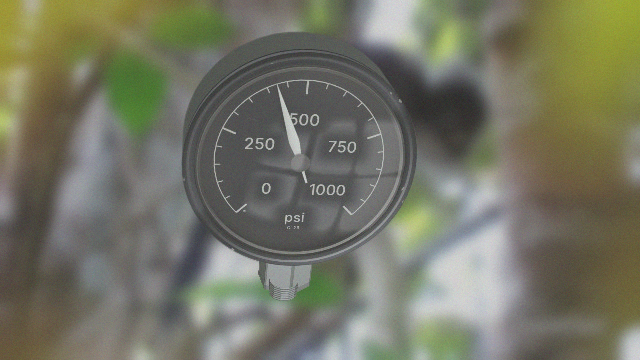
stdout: 425 psi
